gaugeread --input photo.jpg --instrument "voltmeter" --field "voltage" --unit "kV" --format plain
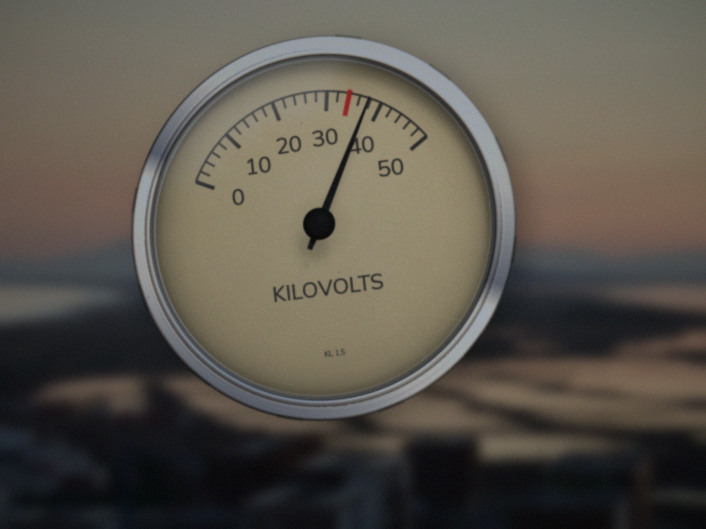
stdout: 38 kV
